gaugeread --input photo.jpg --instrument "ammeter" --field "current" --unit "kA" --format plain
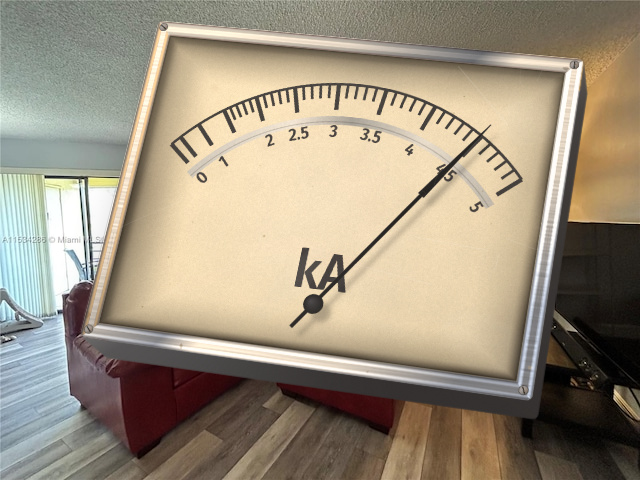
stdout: 4.5 kA
